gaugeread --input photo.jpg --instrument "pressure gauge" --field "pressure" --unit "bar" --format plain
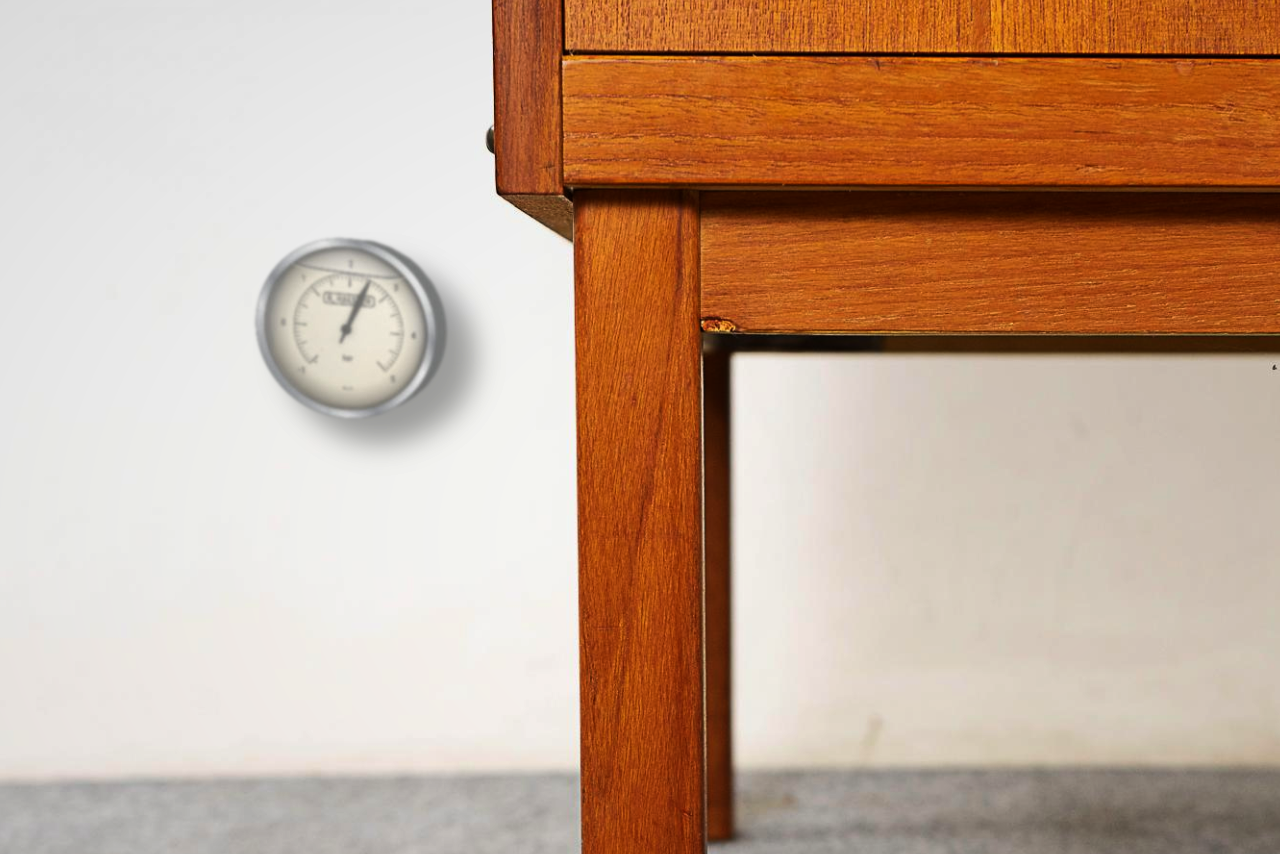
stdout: 2.5 bar
